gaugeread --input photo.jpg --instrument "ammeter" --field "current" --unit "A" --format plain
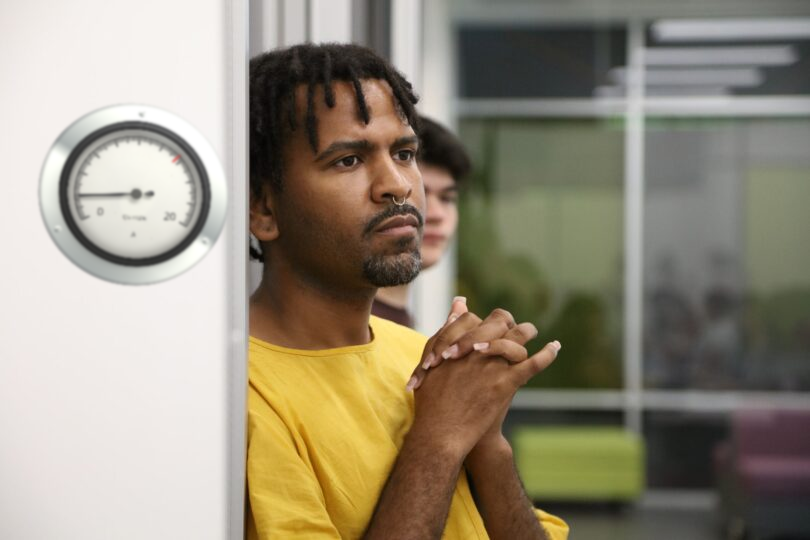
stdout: 2 A
